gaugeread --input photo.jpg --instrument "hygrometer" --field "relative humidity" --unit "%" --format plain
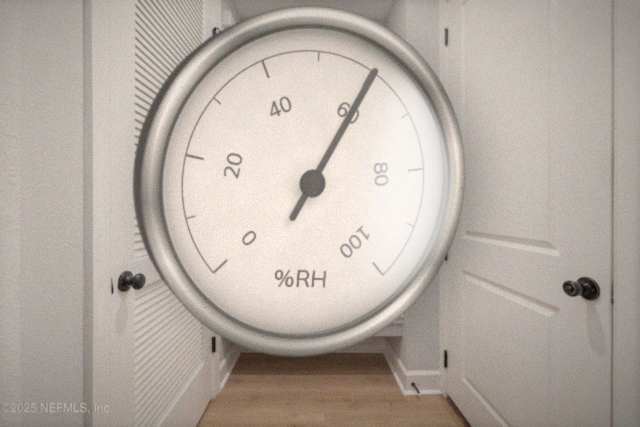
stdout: 60 %
